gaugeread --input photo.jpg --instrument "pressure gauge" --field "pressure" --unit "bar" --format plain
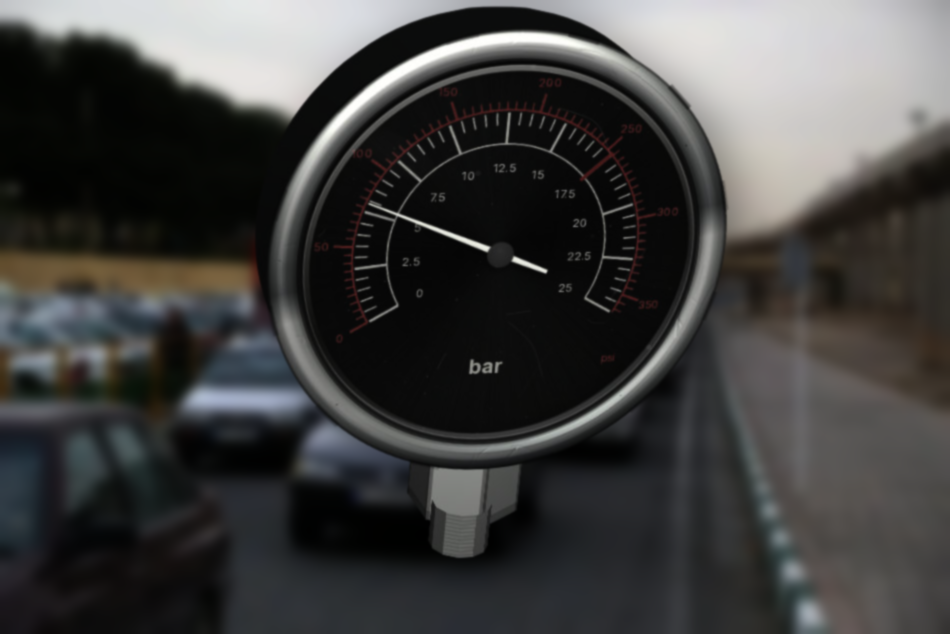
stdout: 5.5 bar
